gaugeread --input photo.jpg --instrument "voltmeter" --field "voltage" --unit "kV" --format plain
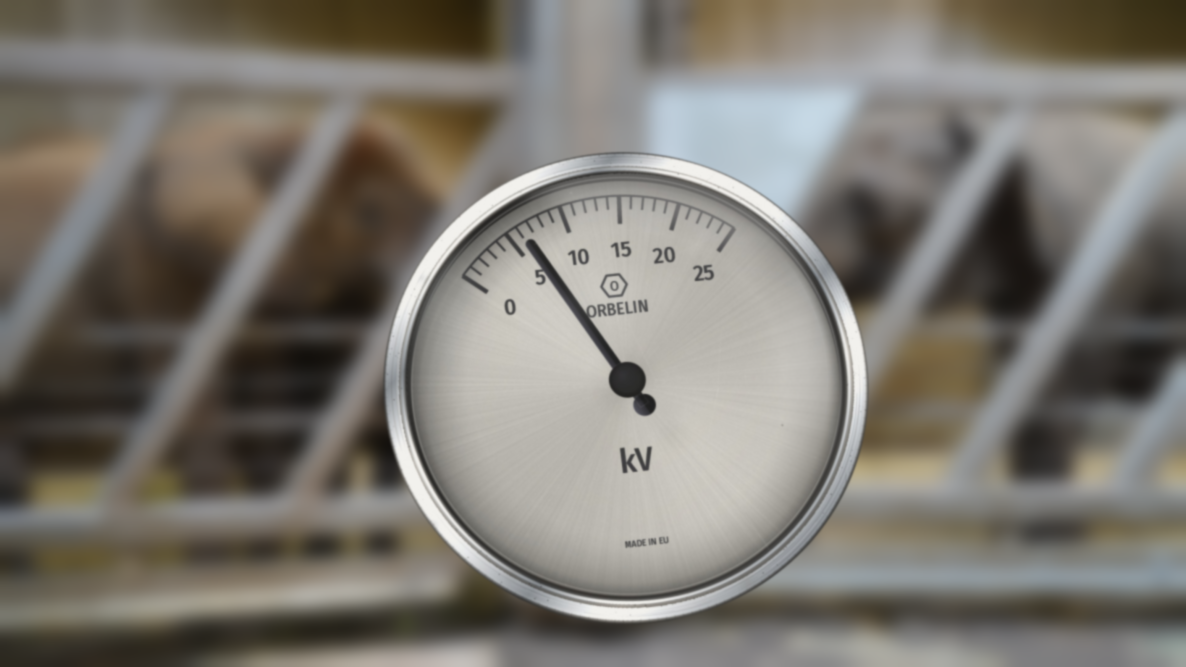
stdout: 6 kV
